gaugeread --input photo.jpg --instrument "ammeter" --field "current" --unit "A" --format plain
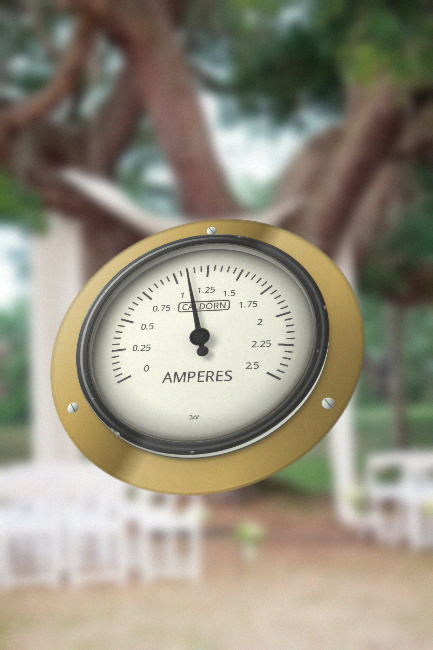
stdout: 1.1 A
